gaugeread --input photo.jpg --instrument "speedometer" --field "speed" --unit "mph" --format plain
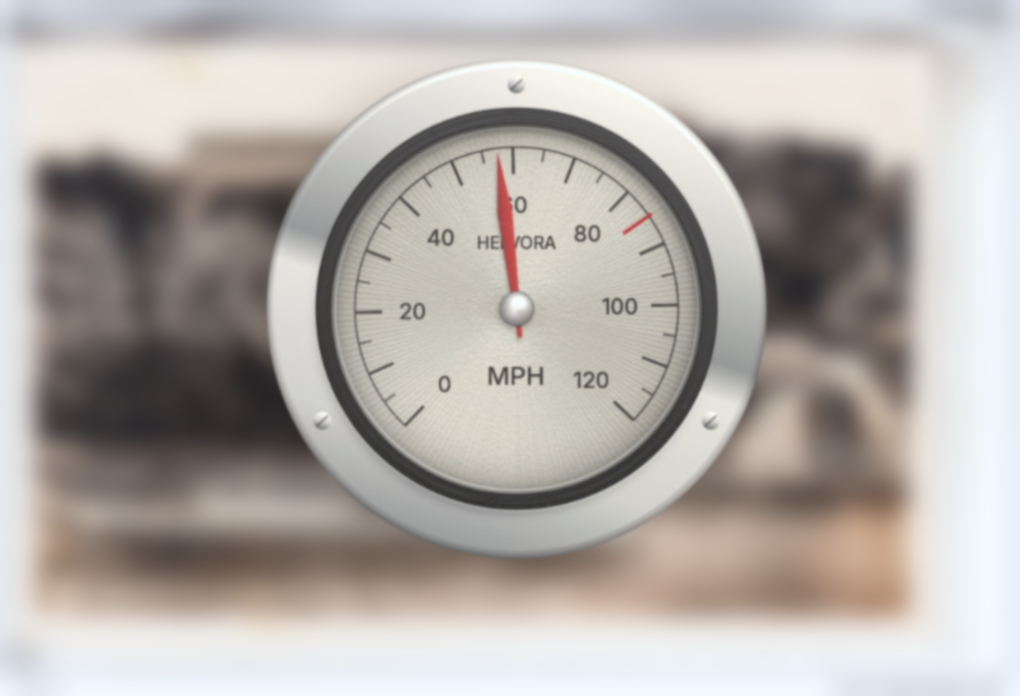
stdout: 57.5 mph
